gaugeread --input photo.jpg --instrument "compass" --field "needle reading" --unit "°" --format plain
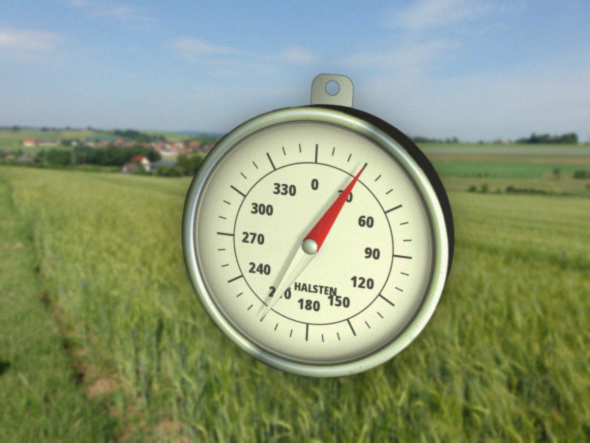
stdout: 30 °
